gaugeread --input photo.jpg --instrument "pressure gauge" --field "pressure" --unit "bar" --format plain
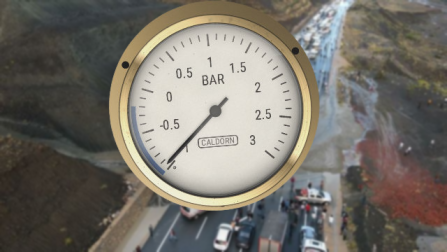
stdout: -0.95 bar
